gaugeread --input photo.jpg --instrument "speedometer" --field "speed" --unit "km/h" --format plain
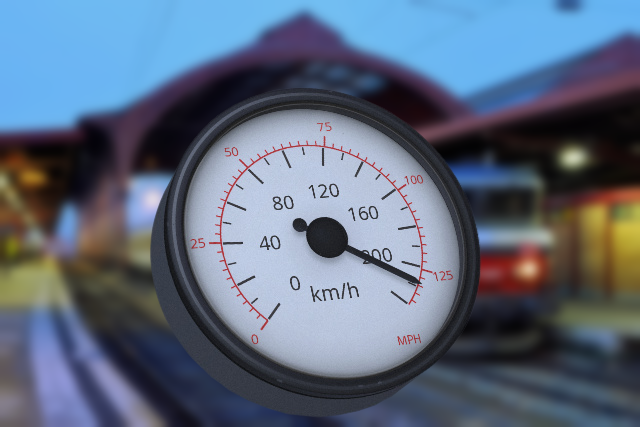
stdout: 210 km/h
